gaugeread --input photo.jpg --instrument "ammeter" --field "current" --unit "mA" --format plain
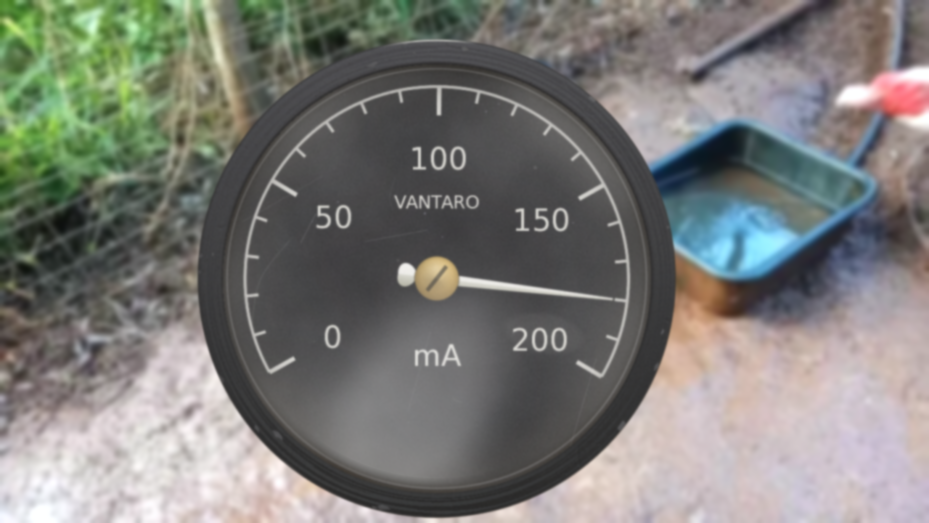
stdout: 180 mA
